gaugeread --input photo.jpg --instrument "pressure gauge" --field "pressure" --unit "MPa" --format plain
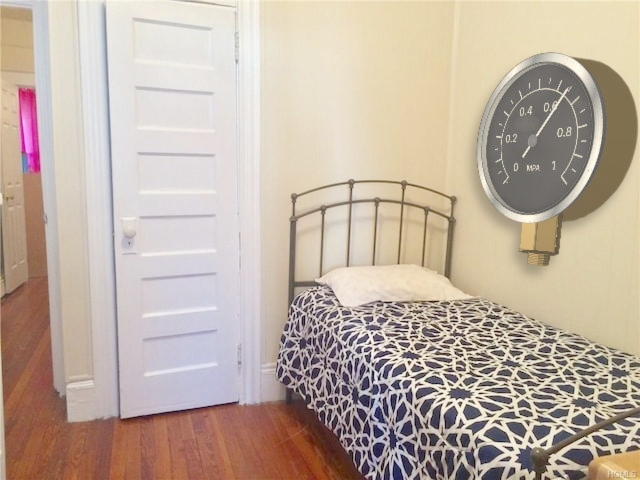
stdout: 0.65 MPa
